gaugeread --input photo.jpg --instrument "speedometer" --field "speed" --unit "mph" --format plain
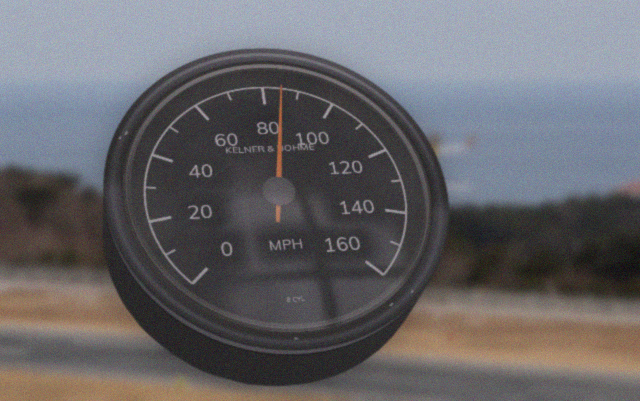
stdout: 85 mph
